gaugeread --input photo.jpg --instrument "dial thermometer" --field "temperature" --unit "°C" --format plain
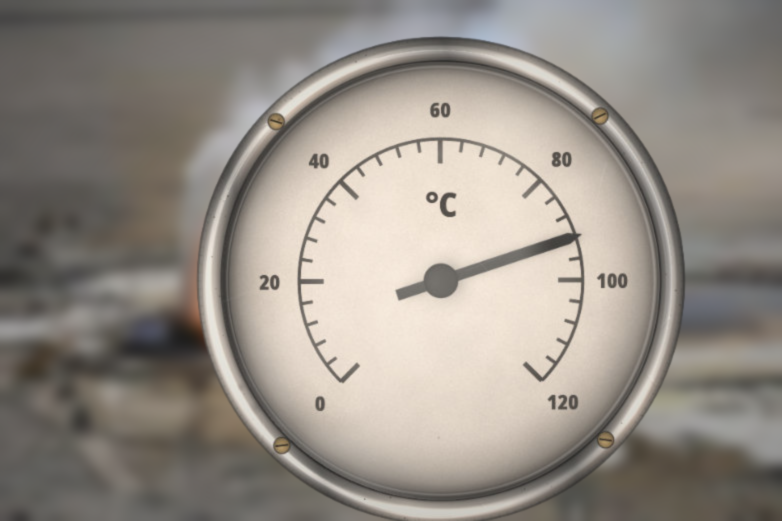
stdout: 92 °C
